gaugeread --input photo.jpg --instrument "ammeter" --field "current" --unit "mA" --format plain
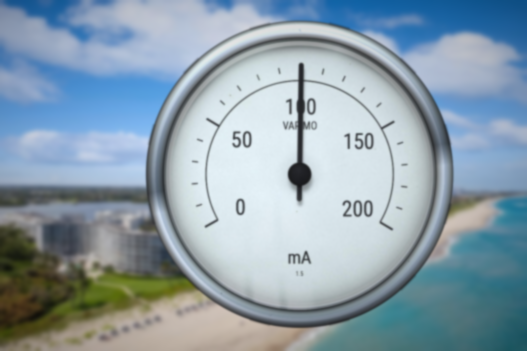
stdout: 100 mA
